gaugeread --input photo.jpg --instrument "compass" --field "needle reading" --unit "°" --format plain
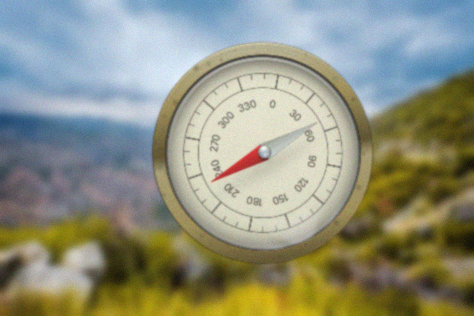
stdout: 230 °
